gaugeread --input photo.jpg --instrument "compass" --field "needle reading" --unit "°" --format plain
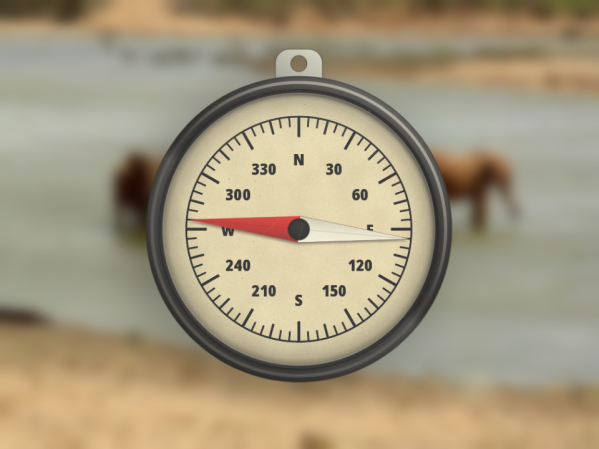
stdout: 275 °
